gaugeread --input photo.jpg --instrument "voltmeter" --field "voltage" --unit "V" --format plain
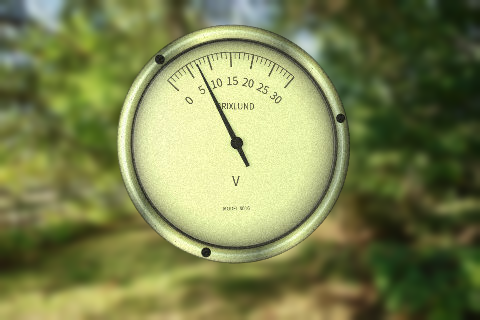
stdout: 7 V
